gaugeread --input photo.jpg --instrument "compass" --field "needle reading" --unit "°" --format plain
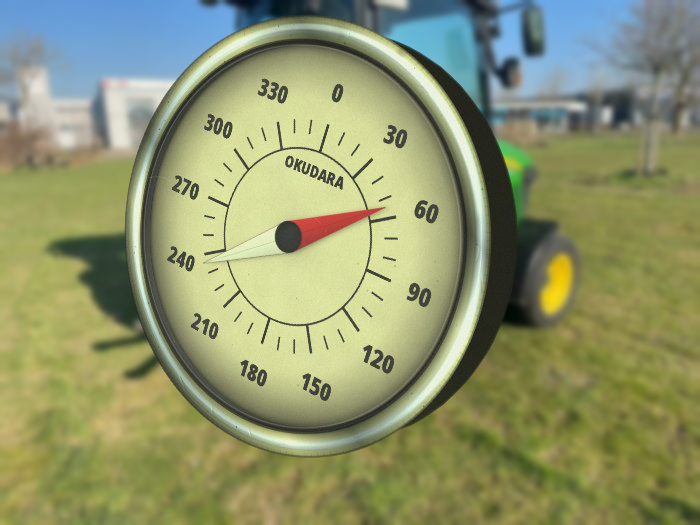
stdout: 55 °
